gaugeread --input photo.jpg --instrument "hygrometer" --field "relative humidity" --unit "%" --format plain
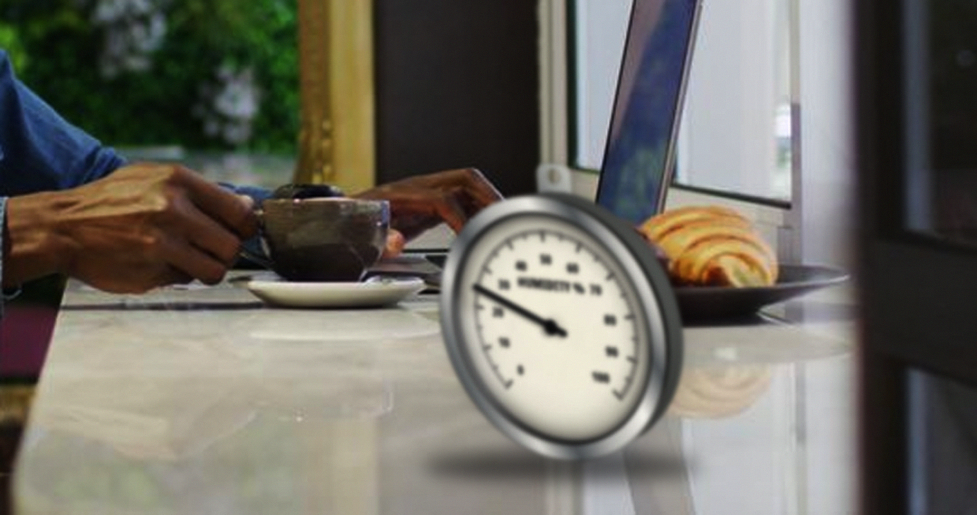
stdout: 25 %
